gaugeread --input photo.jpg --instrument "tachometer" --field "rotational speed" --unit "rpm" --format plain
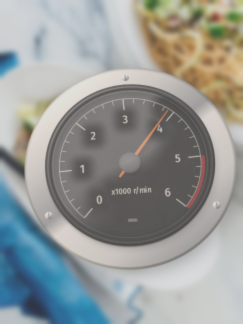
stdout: 3900 rpm
